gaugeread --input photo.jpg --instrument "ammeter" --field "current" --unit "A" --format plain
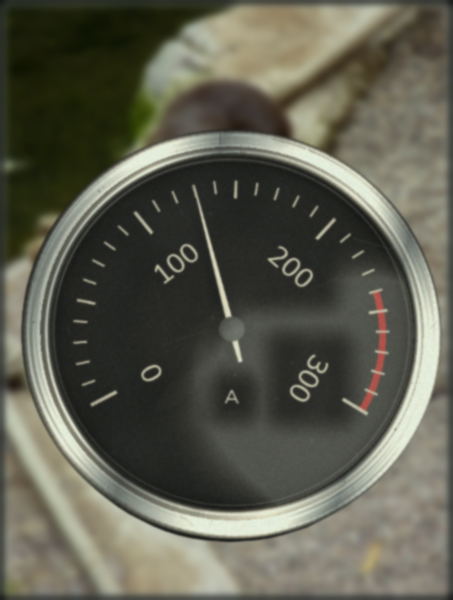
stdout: 130 A
